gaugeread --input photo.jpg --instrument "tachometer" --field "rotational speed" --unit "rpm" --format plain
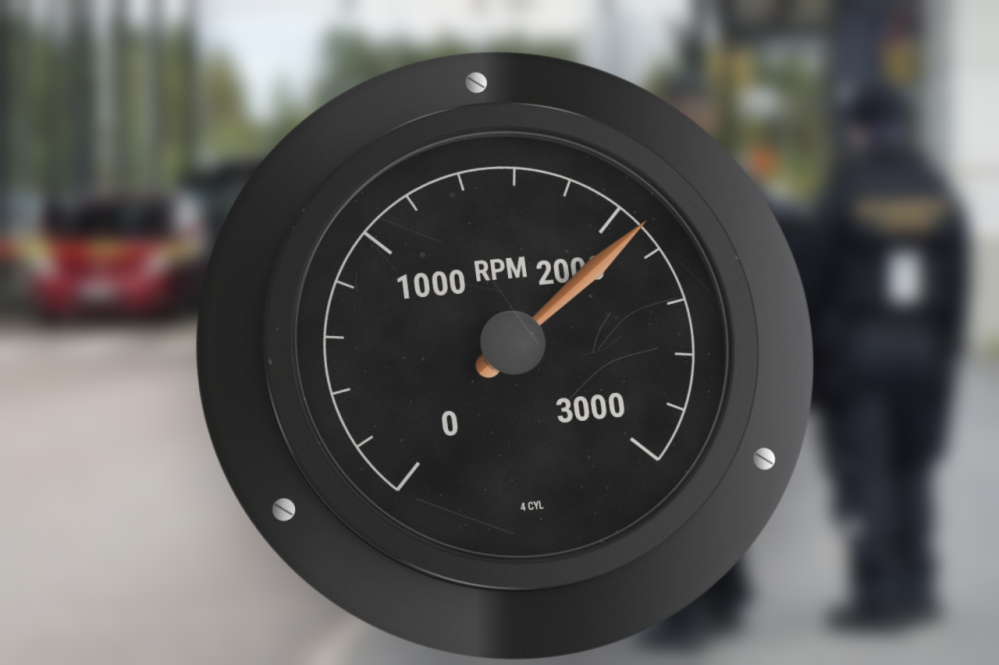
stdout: 2100 rpm
